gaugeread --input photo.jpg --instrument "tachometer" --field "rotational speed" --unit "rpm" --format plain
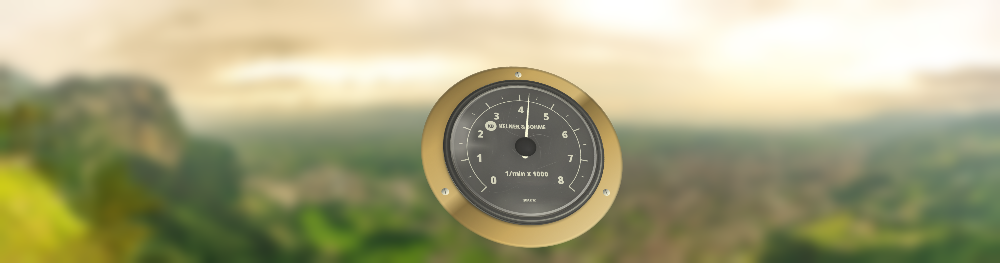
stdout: 4250 rpm
